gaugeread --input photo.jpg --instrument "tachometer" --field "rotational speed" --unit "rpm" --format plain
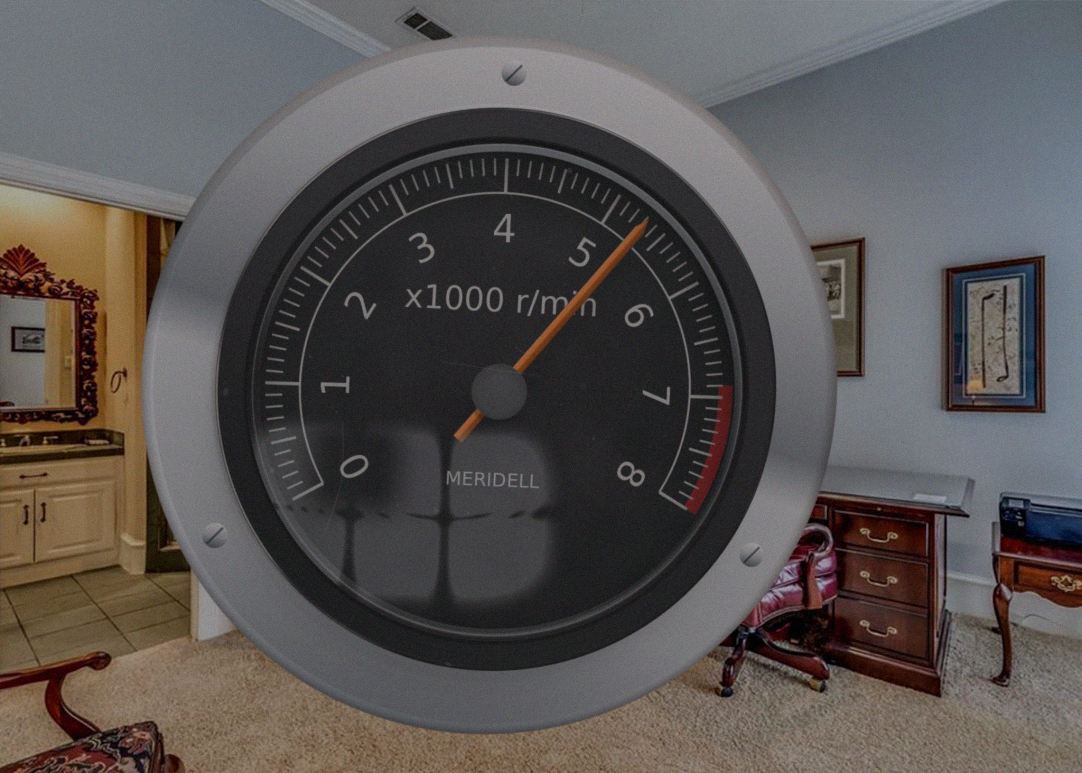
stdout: 5300 rpm
